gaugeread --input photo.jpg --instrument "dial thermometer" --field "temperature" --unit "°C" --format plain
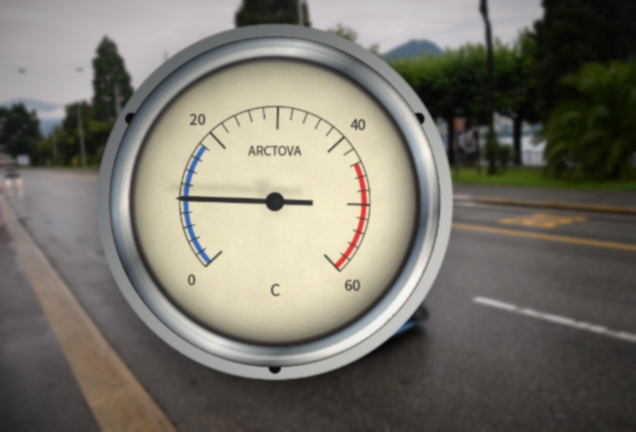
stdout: 10 °C
